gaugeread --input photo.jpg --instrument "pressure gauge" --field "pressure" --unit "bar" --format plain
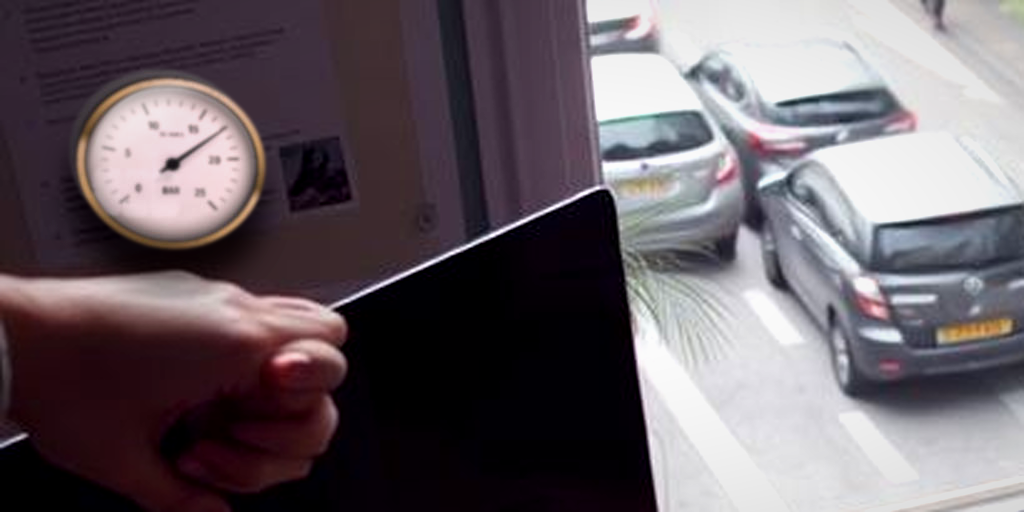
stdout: 17 bar
